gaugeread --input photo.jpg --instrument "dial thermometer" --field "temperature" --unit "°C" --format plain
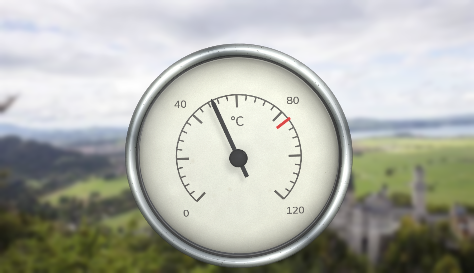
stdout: 50 °C
